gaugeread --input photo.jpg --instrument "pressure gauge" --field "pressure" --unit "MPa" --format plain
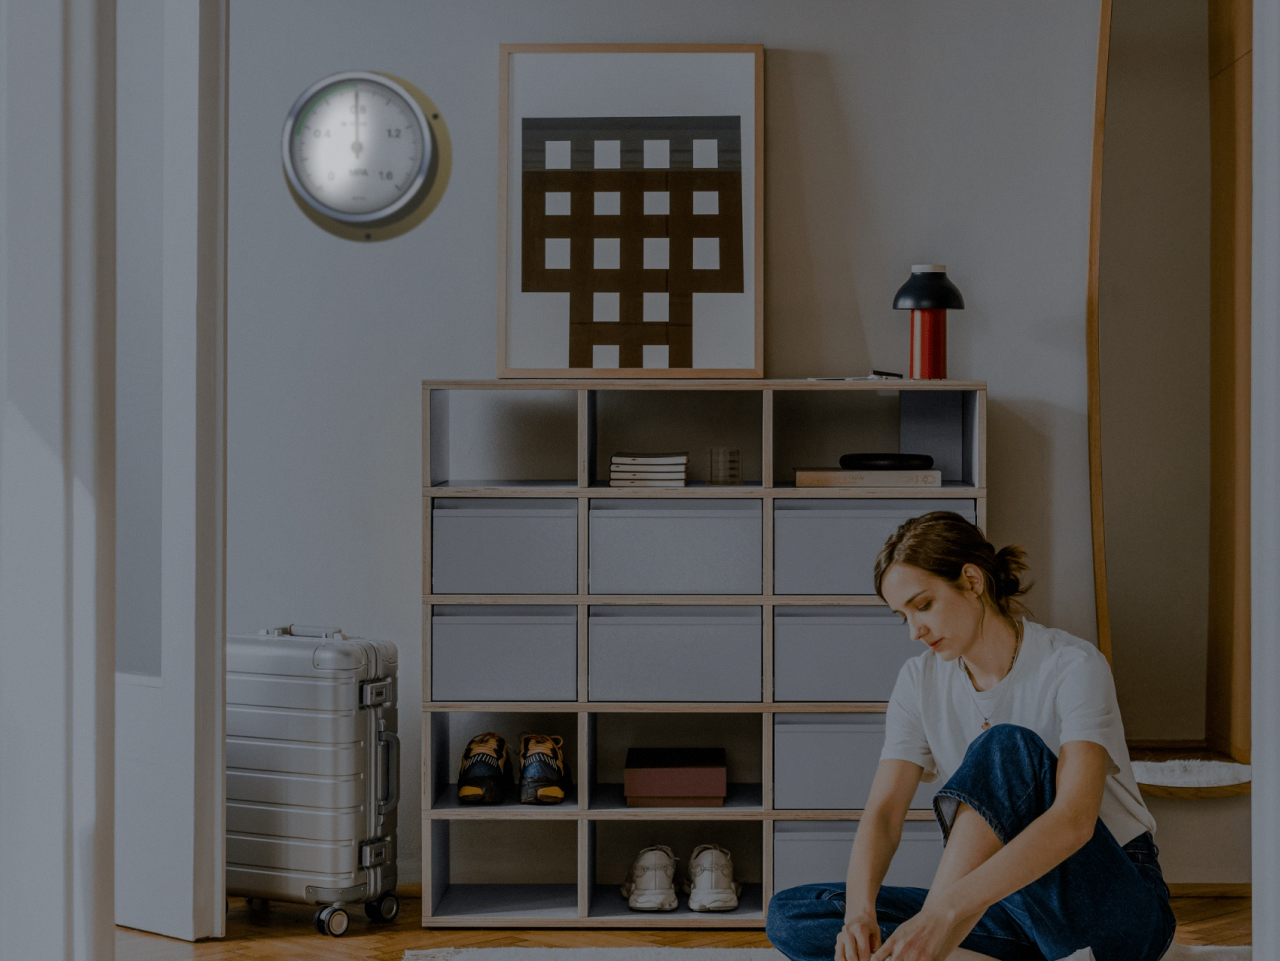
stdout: 0.8 MPa
